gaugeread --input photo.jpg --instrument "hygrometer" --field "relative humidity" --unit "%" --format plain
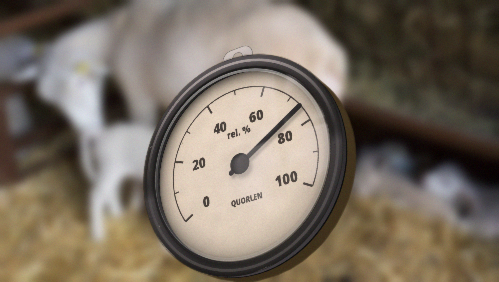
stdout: 75 %
